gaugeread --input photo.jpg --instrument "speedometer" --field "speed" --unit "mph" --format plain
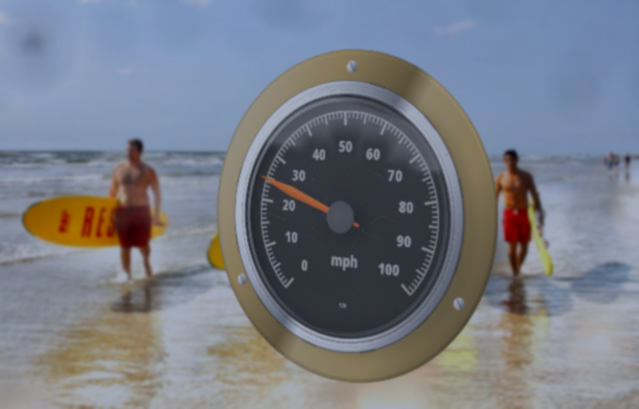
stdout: 25 mph
